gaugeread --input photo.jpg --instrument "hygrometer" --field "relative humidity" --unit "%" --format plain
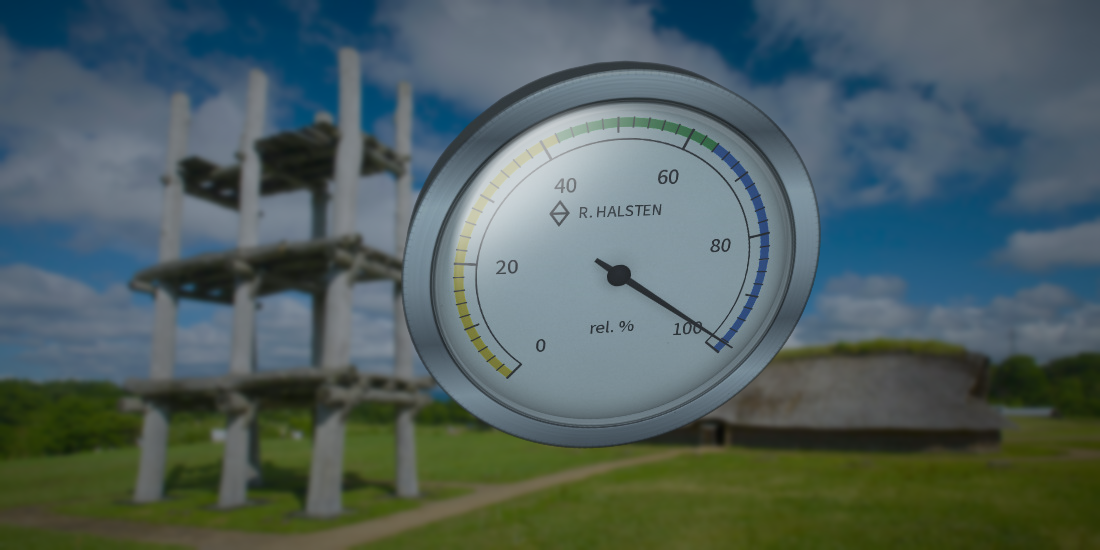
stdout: 98 %
